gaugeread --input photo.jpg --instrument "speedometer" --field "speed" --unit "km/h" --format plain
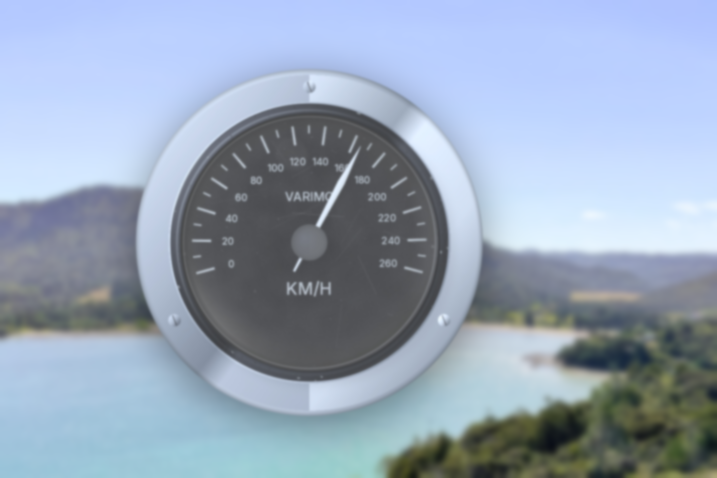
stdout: 165 km/h
